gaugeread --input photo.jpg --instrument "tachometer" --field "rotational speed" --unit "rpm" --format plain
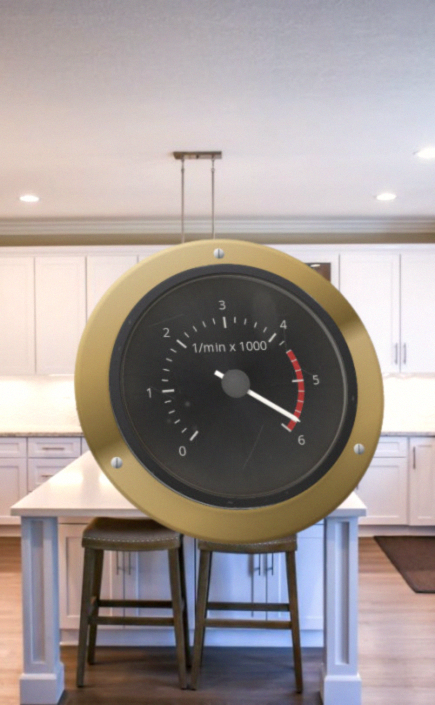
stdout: 5800 rpm
